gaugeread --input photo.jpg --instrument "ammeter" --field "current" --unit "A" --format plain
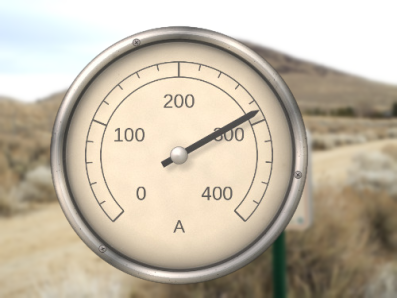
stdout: 290 A
